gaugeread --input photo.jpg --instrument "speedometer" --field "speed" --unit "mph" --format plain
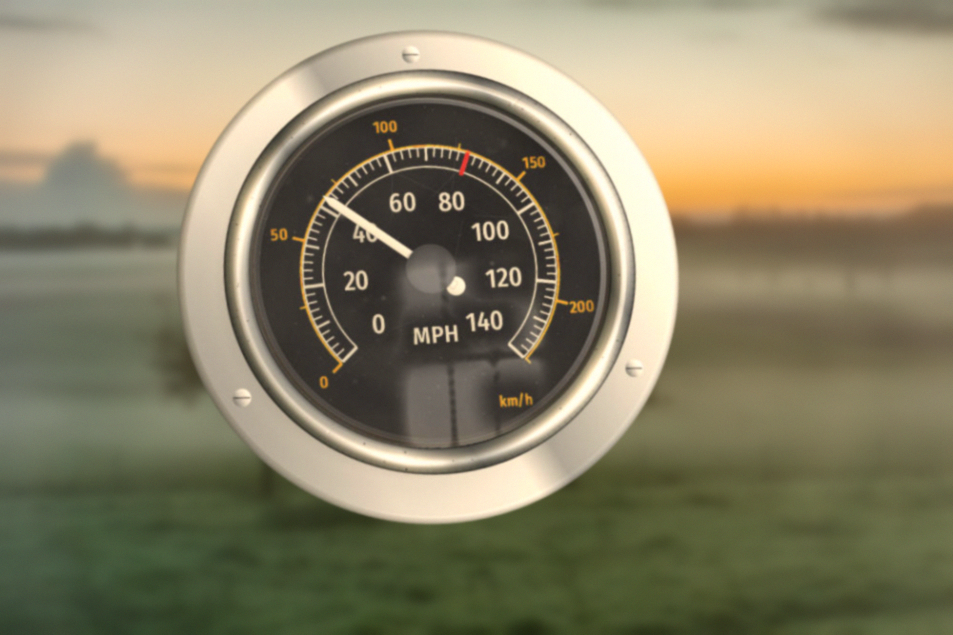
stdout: 42 mph
